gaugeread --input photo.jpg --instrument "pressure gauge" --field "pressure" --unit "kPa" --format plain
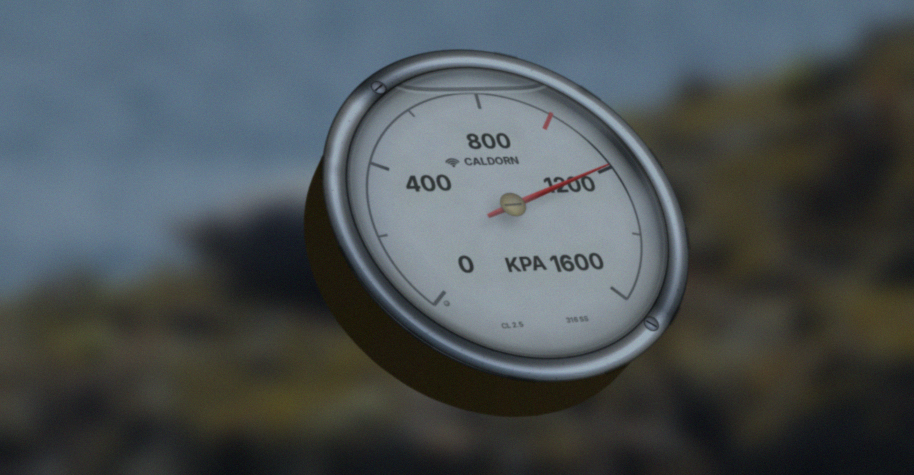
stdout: 1200 kPa
